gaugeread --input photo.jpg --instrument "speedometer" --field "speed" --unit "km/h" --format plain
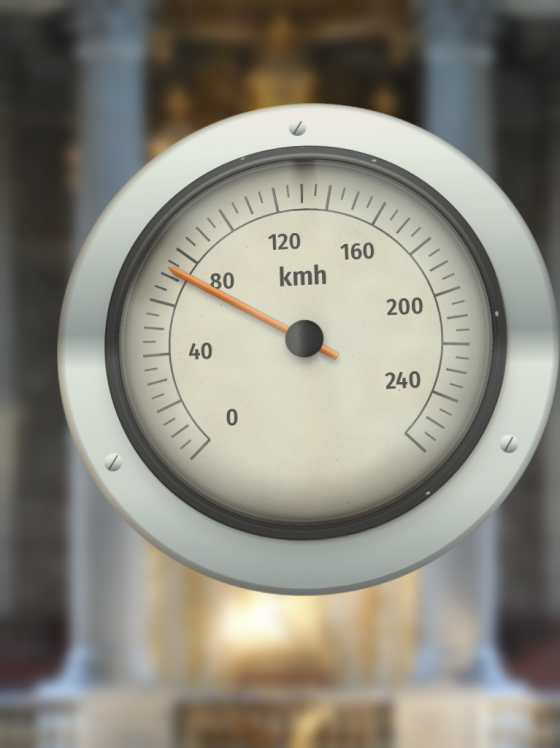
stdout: 72.5 km/h
